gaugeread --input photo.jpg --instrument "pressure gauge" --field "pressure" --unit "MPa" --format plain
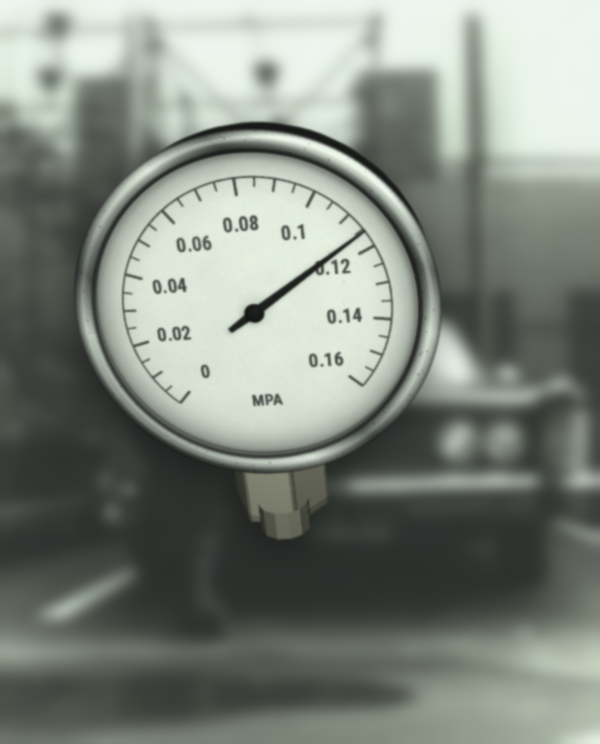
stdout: 0.115 MPa
